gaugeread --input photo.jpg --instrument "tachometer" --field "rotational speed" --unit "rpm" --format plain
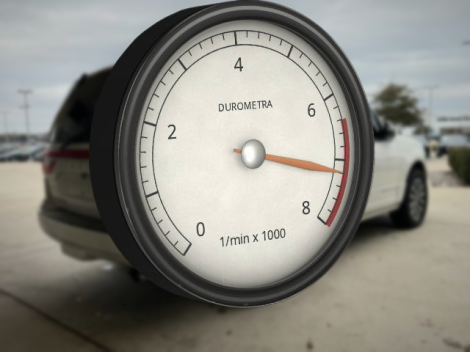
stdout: 7200 rpm
